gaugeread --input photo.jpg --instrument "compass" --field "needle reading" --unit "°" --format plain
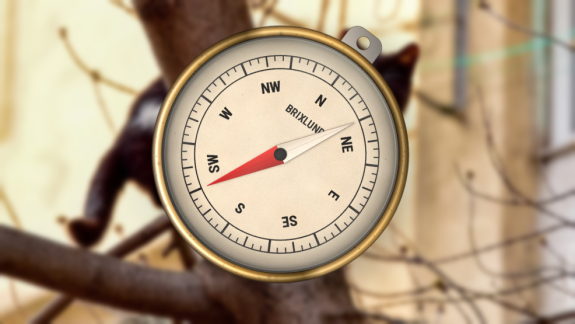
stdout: 210 °
